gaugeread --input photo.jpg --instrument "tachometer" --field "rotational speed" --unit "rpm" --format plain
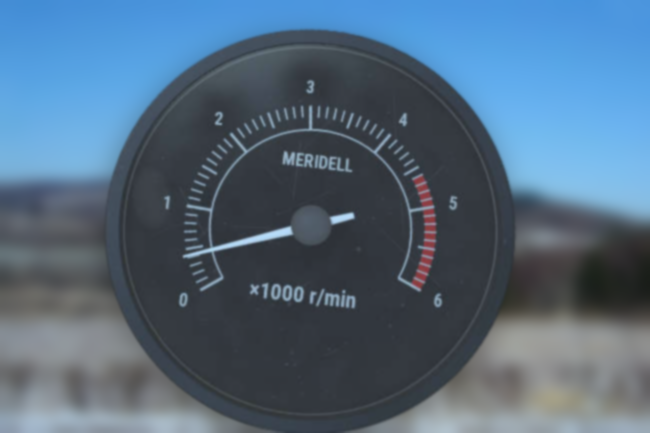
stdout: 400 rpm
